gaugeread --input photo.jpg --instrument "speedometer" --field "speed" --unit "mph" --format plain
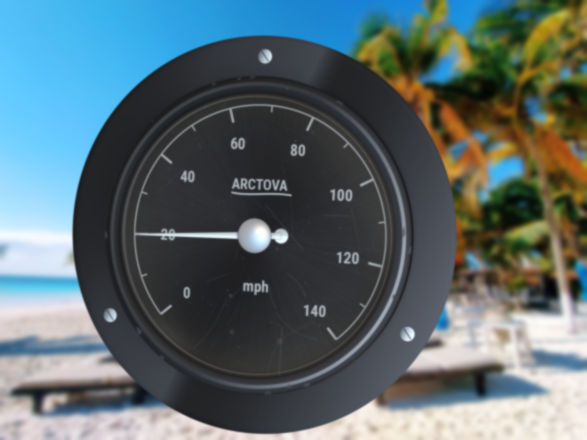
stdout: 20 mph
